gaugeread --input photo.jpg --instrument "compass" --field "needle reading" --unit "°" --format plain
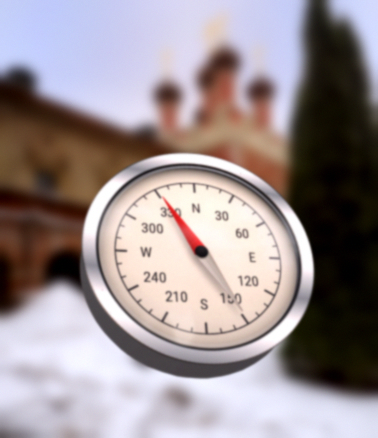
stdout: 330 °
